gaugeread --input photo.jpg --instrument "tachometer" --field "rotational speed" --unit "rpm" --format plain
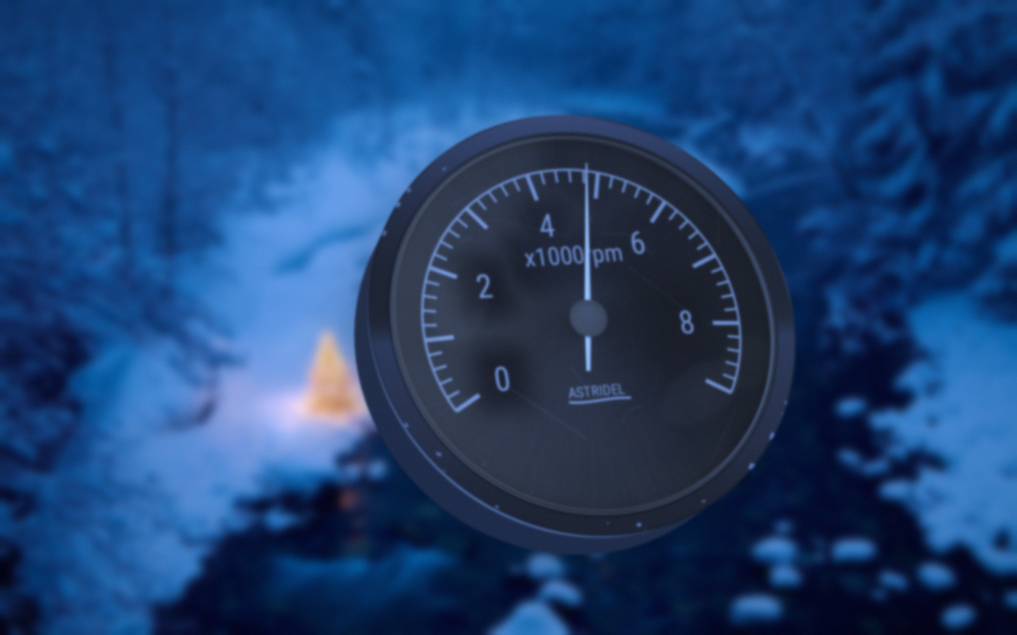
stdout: 4800 rpm
